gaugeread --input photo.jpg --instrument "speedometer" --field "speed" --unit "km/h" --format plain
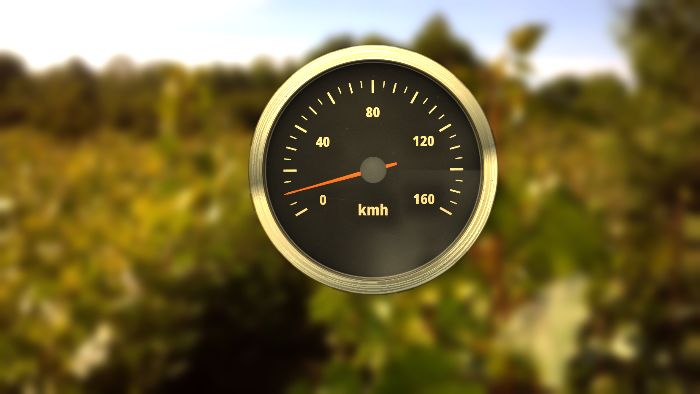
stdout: 10 km/h
